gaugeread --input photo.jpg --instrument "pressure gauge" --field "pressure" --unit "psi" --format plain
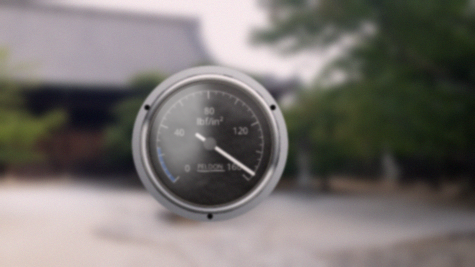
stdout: 155 psi
